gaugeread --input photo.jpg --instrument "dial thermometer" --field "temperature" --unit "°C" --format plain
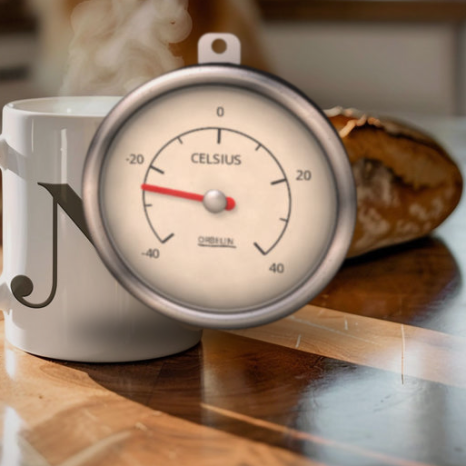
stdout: -25 °C
